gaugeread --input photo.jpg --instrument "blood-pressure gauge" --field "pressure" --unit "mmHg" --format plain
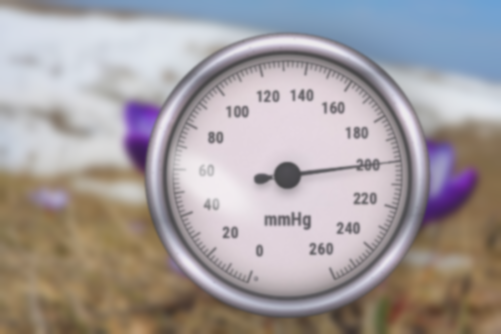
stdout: 200 mmHg
